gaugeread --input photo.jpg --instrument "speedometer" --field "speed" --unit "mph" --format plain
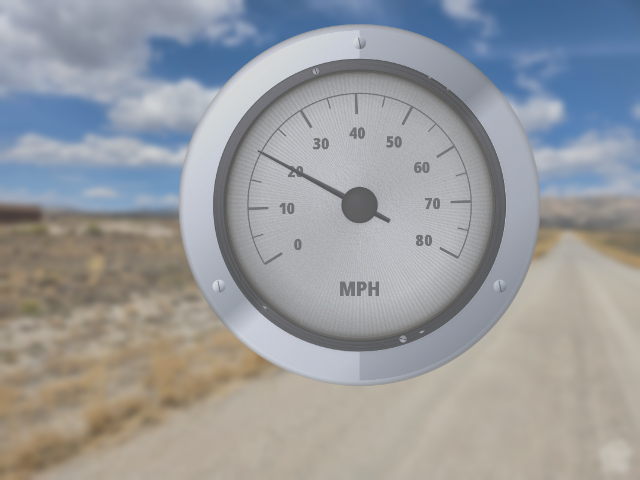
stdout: 20 mph
